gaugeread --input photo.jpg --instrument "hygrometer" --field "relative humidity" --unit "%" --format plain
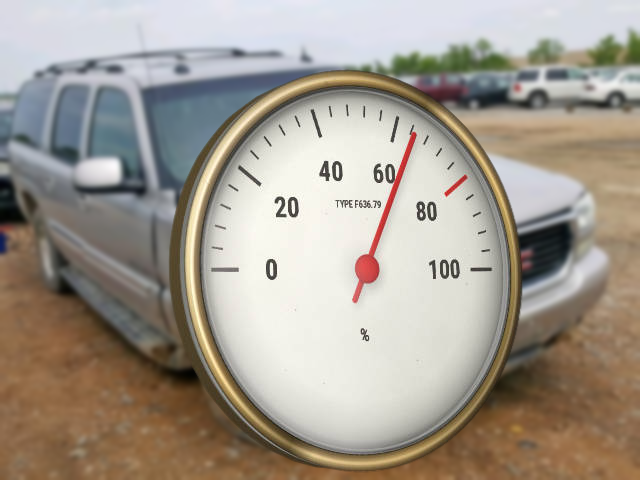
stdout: 64 %
